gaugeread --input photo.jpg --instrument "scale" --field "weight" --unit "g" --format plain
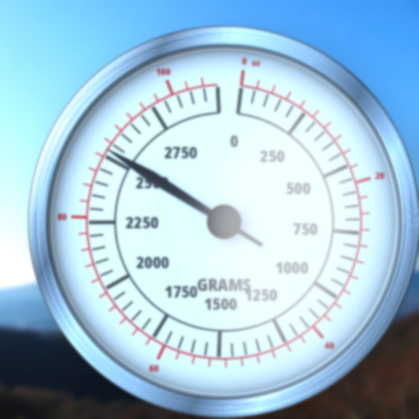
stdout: 2525 g
